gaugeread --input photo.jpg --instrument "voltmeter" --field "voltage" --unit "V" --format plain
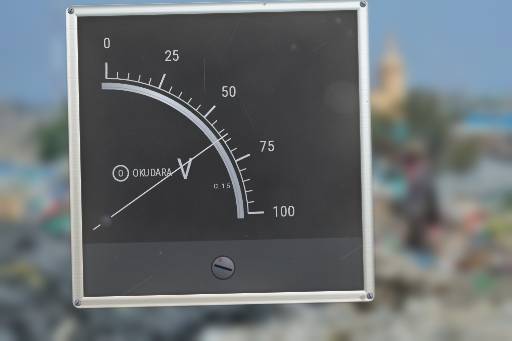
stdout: 62.5 V
